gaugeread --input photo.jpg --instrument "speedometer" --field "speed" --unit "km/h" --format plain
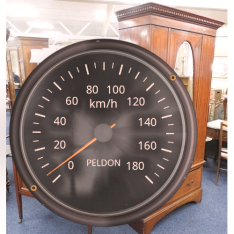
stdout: 5 km/h
